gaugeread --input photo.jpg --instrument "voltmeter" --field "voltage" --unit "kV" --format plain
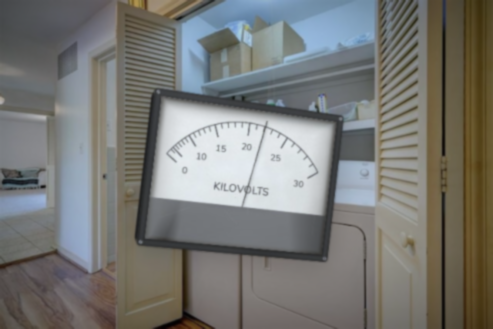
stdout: 22 kV
